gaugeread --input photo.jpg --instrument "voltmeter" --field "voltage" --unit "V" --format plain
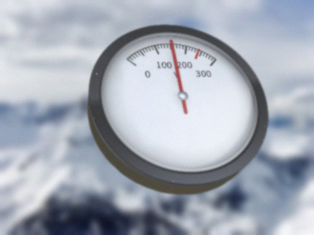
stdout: 150 V
